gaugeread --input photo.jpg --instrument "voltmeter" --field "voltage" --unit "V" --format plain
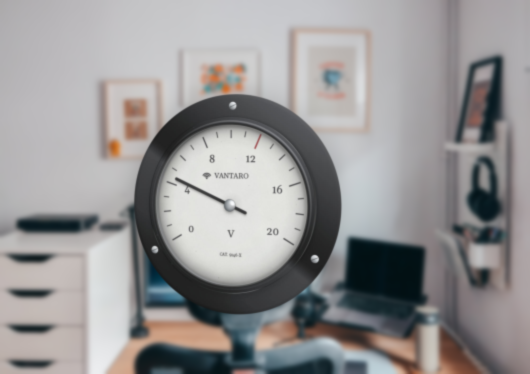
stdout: 4.5 V
